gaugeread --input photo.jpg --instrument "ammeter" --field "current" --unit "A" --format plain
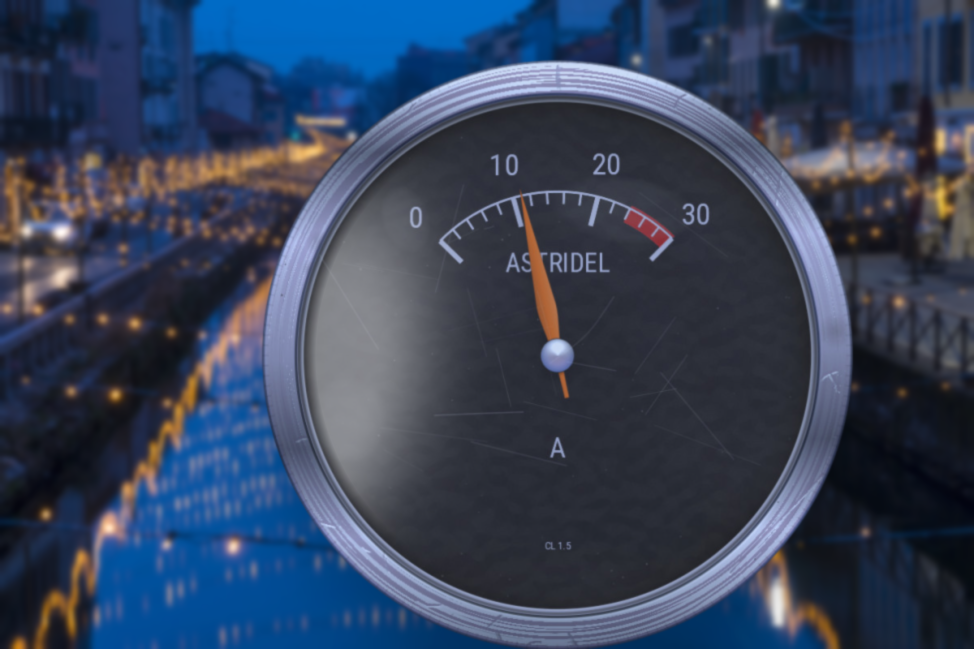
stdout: 11 A
